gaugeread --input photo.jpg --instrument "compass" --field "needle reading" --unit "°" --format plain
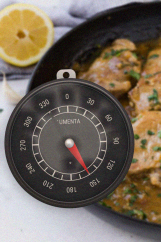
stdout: 150 °
